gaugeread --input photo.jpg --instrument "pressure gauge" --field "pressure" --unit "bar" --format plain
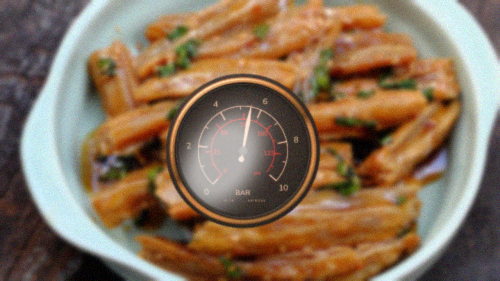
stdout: 5.5 bar
